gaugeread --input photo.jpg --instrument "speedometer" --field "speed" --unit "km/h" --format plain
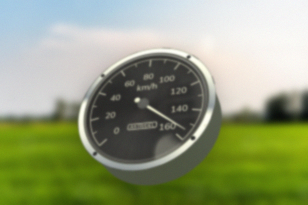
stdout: 155 km/h
